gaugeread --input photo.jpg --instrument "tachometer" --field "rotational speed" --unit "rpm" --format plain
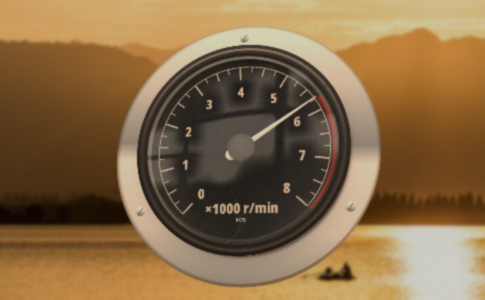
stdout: 5750 rpm
